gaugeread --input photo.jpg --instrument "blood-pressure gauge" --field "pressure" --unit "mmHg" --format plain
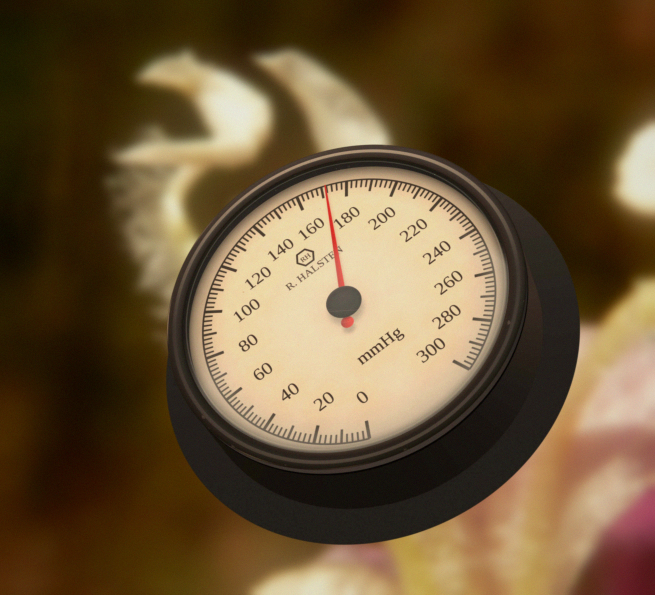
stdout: 172 mmHg
